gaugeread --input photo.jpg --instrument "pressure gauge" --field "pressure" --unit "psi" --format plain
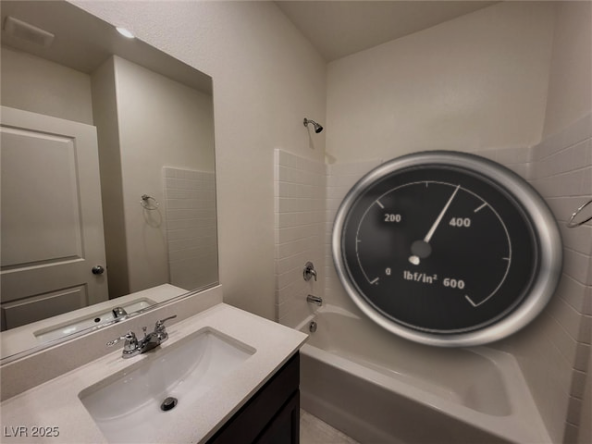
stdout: 350 psi
